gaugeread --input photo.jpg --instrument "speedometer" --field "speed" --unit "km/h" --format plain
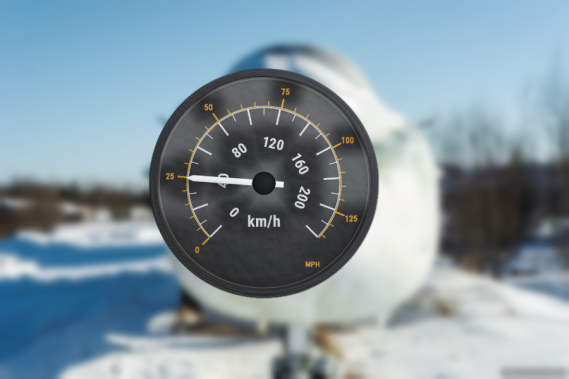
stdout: 40 km/h
